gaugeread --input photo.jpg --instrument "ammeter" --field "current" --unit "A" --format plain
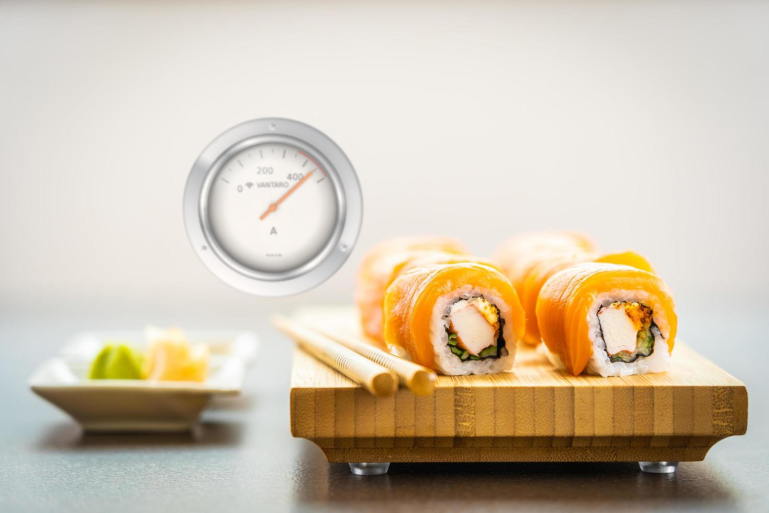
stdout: 450 A
